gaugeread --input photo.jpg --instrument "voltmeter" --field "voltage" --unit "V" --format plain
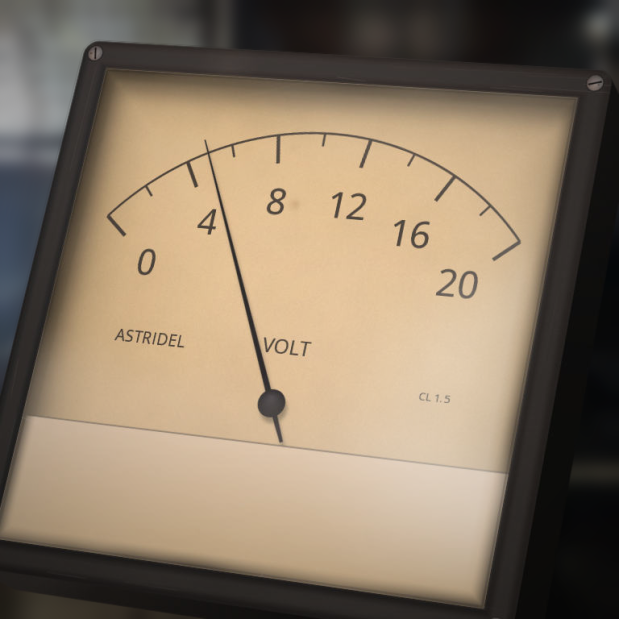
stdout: 5 V
